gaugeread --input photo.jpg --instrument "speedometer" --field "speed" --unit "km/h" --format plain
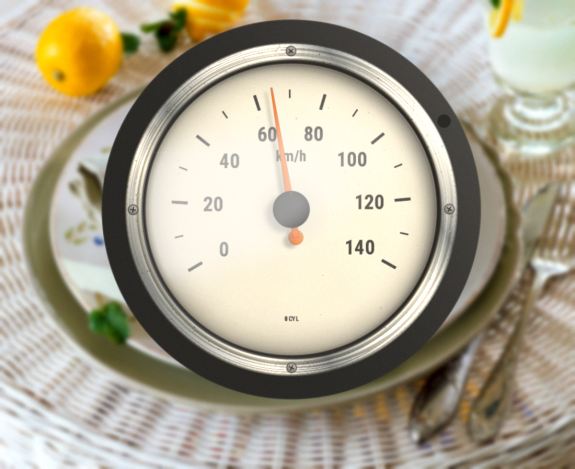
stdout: 65 km/h
